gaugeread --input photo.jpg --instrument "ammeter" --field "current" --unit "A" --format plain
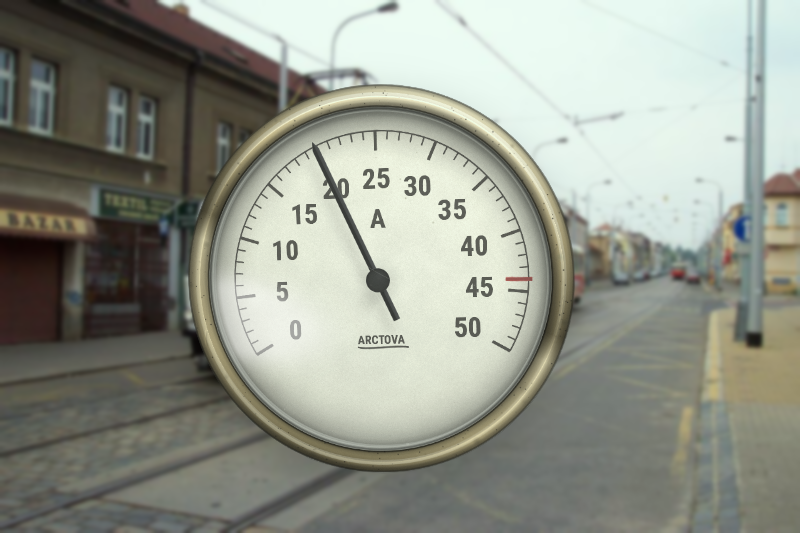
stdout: 20 A
